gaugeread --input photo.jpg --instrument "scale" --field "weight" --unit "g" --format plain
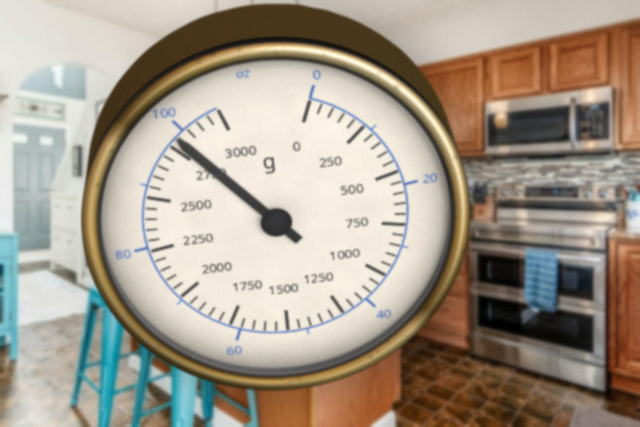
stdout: 2800 g
